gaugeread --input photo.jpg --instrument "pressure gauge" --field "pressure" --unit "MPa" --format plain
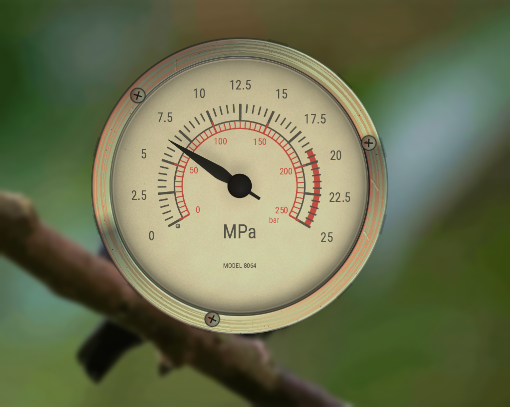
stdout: 6.5 MPa
